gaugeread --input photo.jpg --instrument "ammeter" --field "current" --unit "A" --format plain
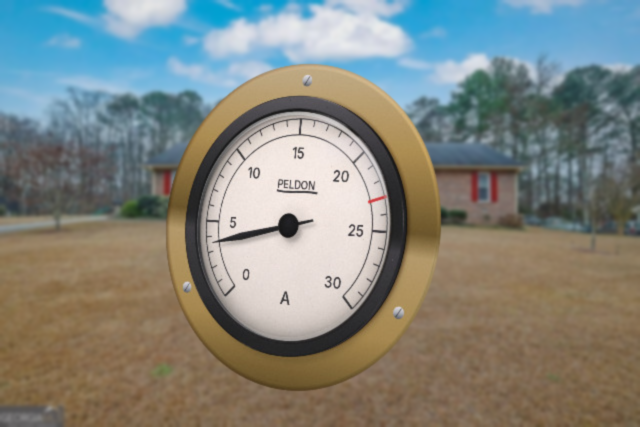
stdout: 3.5 A
